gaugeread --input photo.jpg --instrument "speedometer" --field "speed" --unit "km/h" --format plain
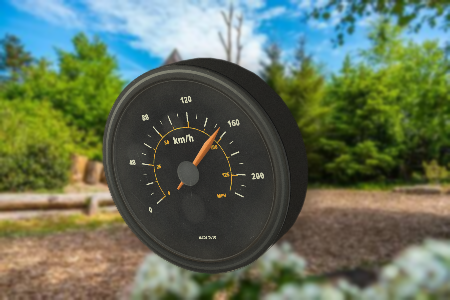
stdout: 155 km/h
